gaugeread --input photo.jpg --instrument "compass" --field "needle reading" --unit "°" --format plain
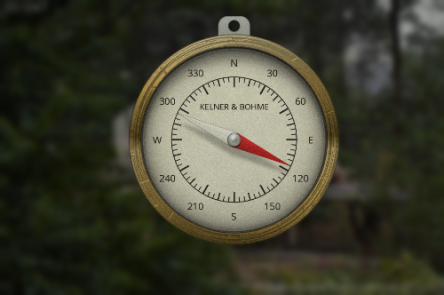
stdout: 115 °
